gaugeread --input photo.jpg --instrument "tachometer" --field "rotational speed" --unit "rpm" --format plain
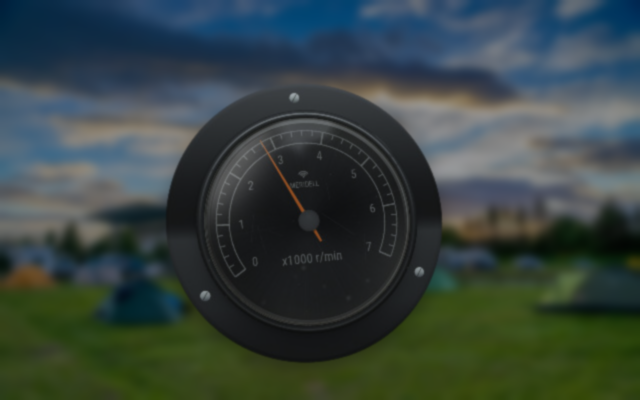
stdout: 2800 rpm
